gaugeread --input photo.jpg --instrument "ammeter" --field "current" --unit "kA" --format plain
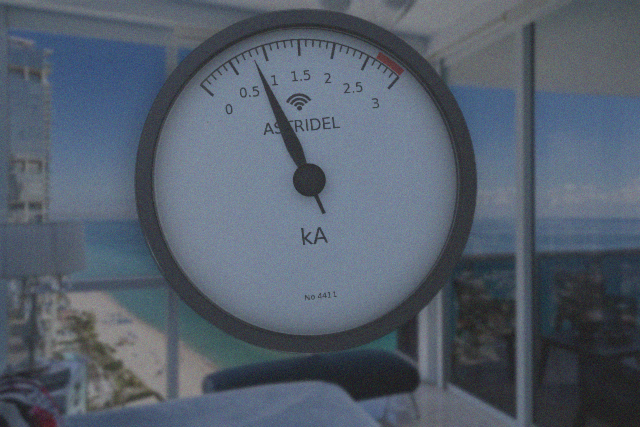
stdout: 0.8 kA
